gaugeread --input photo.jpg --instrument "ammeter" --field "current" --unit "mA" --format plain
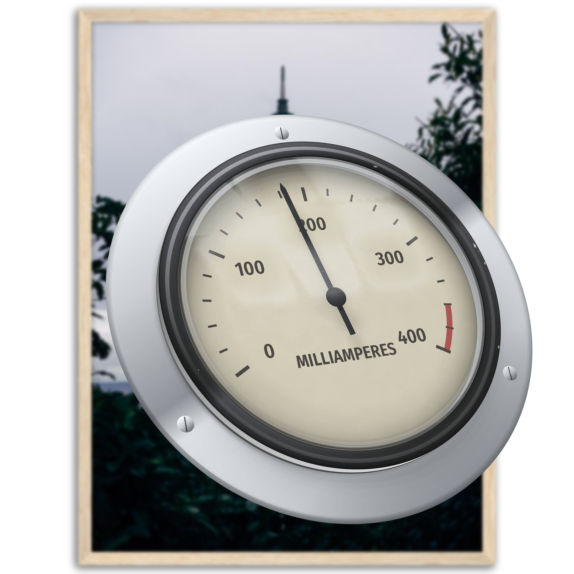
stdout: 180 mA
